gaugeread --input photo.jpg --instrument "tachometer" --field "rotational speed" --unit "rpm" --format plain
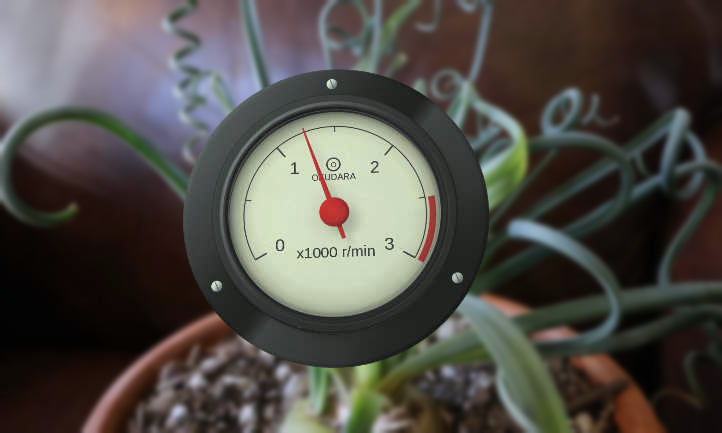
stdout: 1250 rpm
